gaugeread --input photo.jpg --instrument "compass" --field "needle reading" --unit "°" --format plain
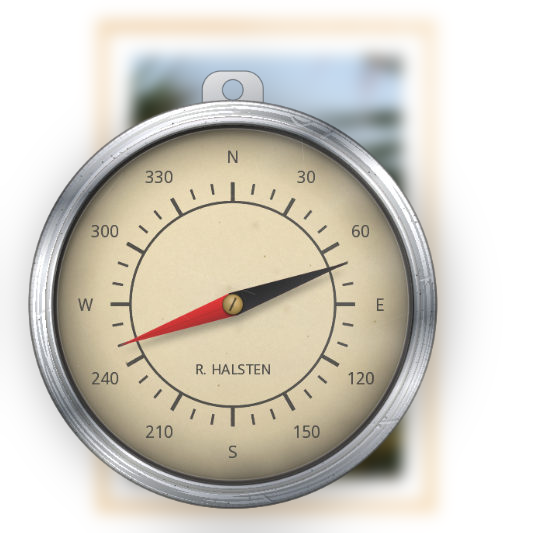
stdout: 250 °
